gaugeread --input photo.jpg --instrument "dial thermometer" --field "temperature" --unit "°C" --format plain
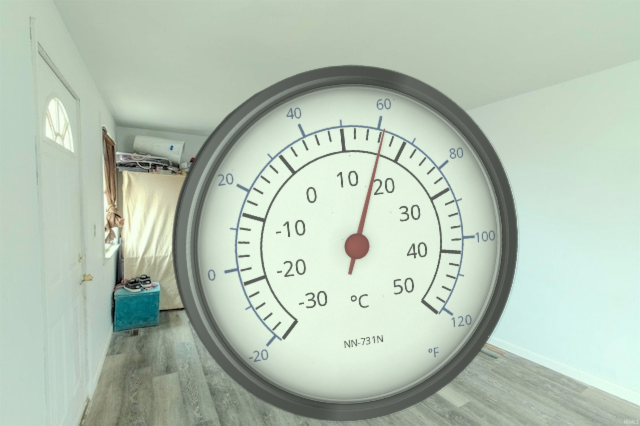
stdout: 16 °C
